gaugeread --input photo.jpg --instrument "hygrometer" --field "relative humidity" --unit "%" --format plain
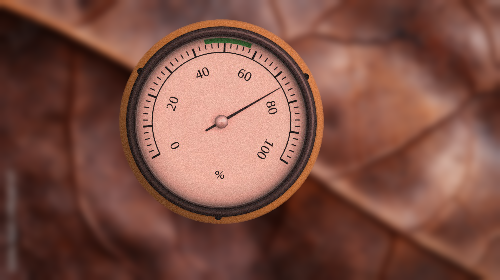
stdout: 74 %
